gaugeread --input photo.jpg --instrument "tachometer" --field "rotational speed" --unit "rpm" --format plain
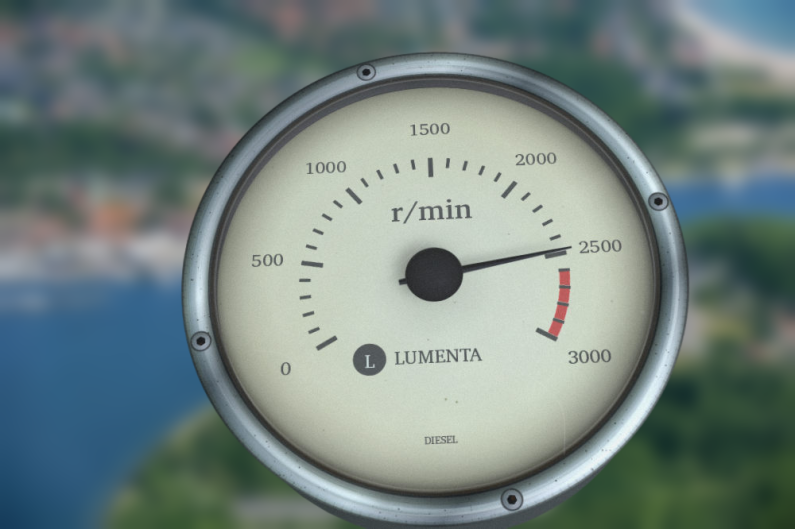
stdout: 2500 rpm
